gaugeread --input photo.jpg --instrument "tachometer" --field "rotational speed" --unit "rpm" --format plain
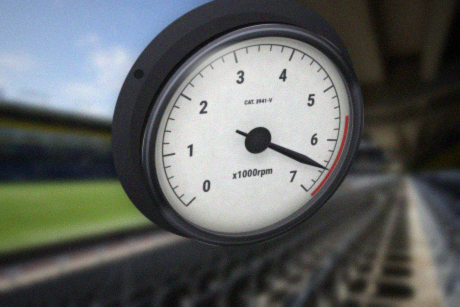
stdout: 6500 rpm
